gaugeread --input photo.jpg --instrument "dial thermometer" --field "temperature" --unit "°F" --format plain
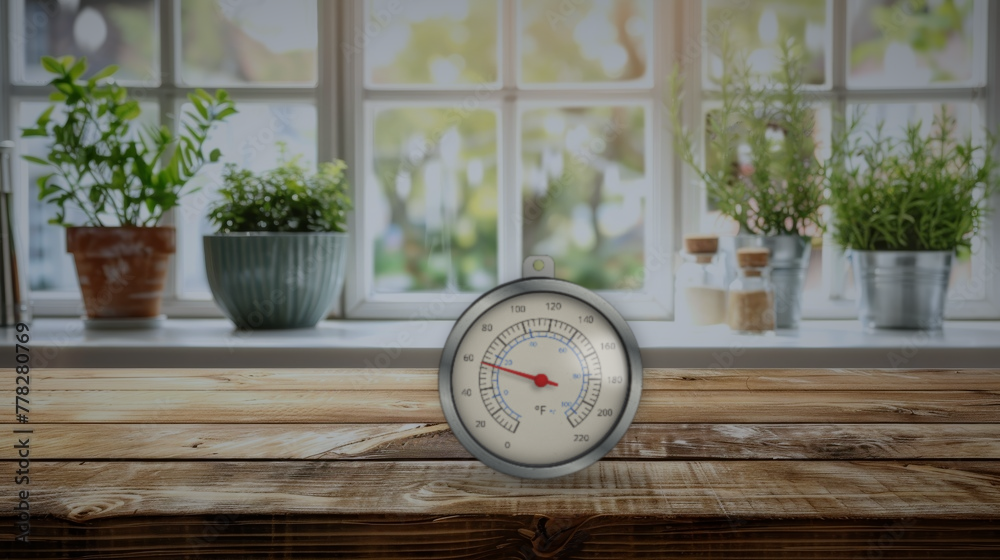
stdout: 60 °F
